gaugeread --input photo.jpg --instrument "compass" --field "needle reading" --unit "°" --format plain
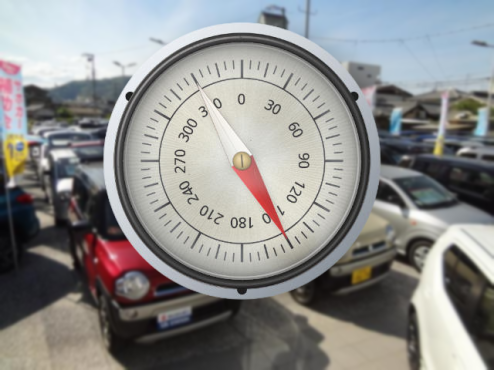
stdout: 150 °
